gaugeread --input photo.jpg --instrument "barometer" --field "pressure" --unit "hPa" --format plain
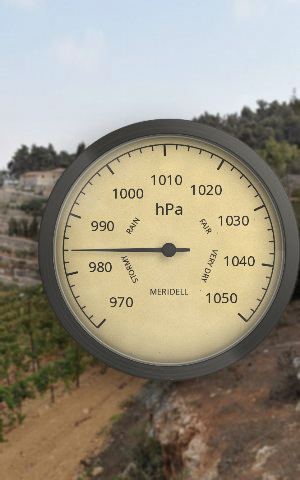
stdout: 984 hPa
